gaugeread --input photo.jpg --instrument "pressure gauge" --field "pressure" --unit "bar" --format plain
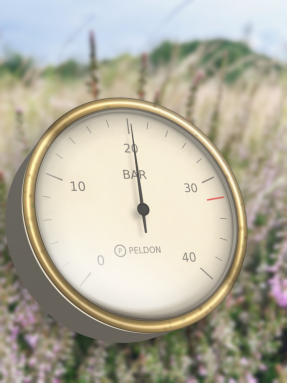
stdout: 20 bar
